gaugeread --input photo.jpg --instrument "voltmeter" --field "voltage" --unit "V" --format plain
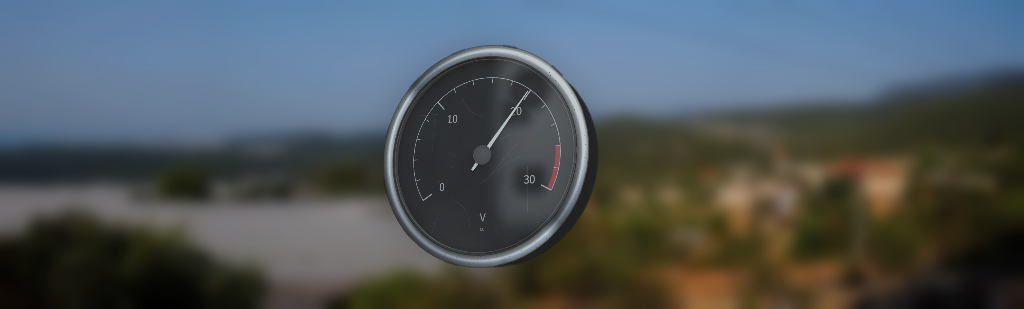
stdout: 20 V
